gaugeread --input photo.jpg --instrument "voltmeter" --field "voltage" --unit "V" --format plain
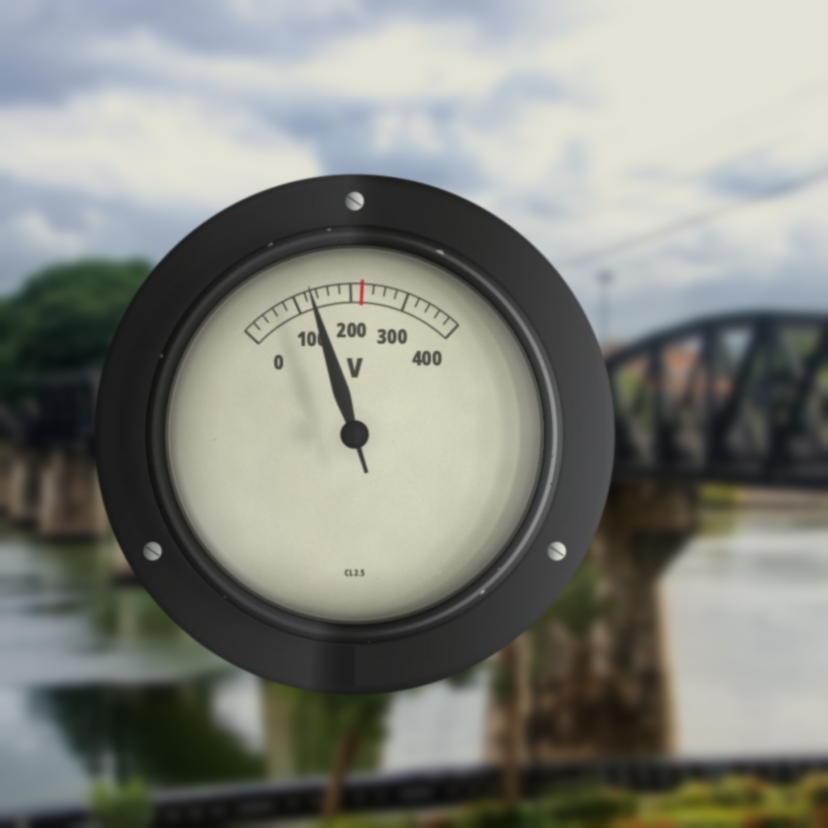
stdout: 130 V
